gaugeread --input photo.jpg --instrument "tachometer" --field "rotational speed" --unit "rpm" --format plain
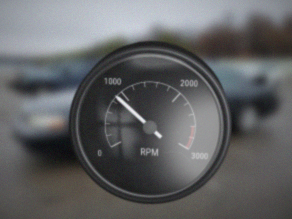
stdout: 900 rpm
